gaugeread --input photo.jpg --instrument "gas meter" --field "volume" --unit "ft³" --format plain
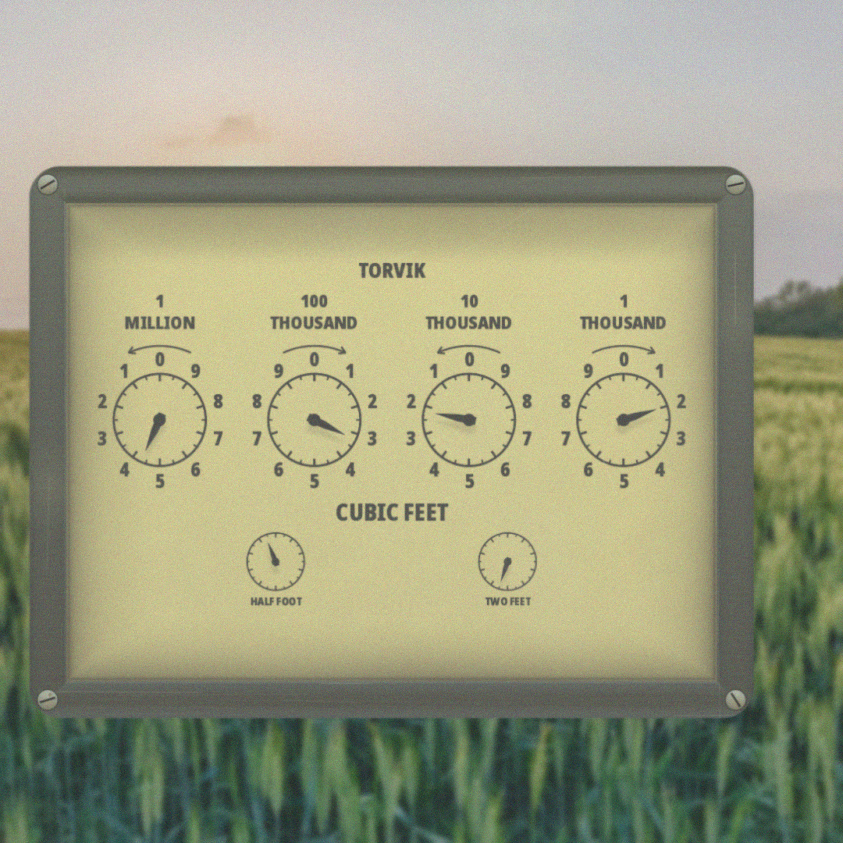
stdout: 432200 ft³
